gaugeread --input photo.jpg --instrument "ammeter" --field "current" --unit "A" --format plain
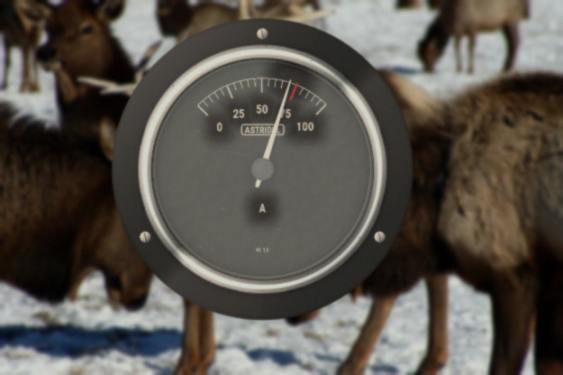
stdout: 70 A
